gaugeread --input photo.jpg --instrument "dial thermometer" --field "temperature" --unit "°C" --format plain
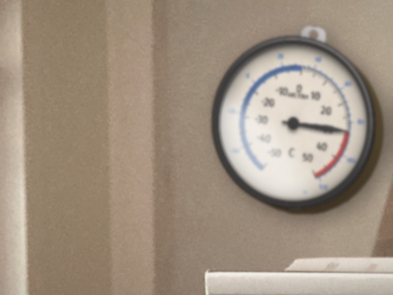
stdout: 30 °C
